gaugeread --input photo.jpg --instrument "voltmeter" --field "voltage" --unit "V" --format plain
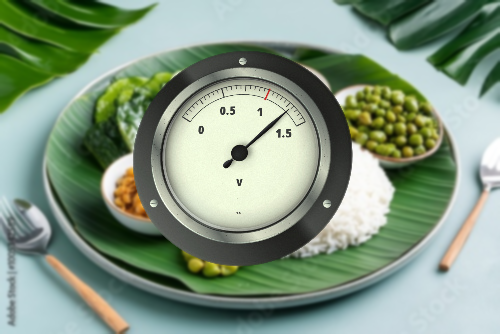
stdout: 1.3 V
